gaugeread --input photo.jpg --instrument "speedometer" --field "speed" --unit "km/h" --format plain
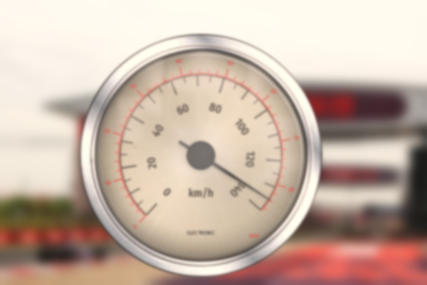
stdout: 135 km/h
